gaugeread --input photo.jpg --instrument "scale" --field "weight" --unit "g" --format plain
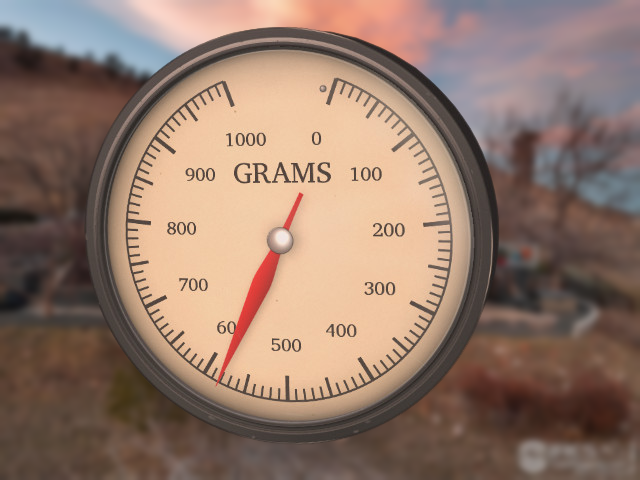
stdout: 580 g
